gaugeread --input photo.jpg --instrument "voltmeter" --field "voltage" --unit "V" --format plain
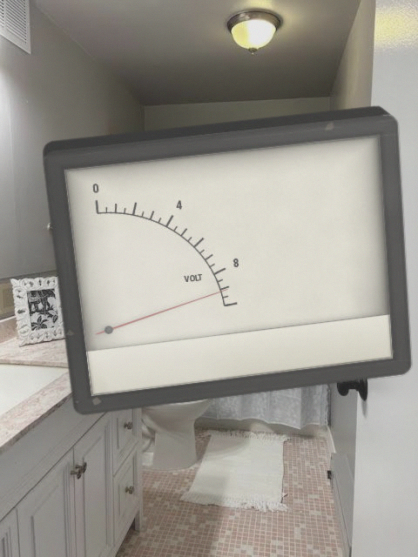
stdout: 9 V
